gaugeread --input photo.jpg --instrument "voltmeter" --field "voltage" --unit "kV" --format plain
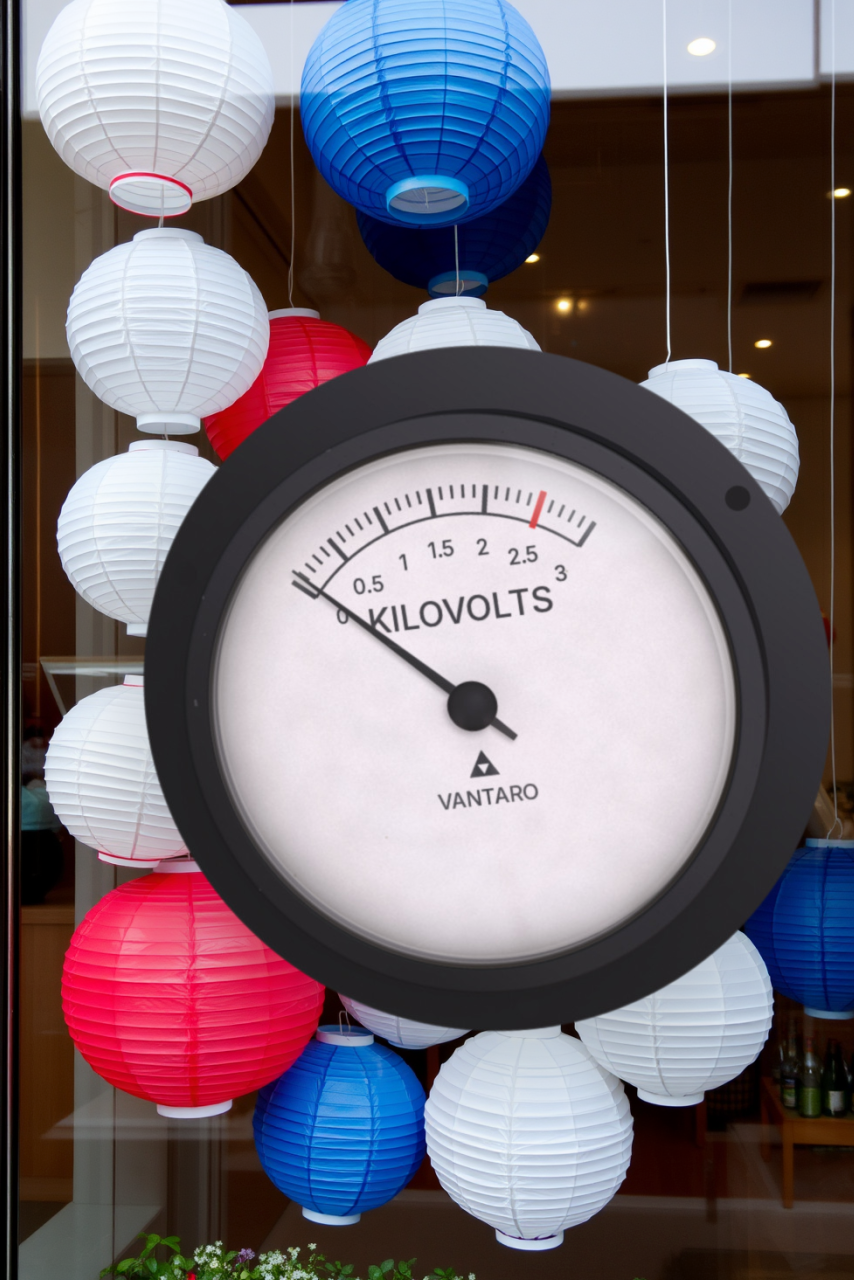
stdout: 0.1 kV
